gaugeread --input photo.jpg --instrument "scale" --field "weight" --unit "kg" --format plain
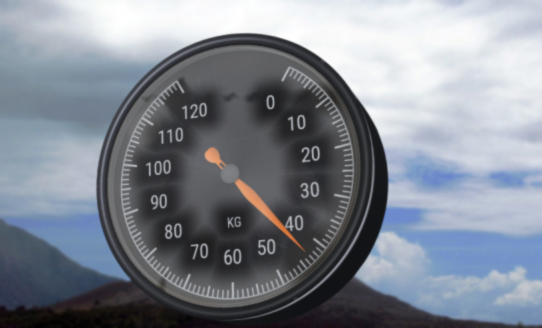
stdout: 43 kg
